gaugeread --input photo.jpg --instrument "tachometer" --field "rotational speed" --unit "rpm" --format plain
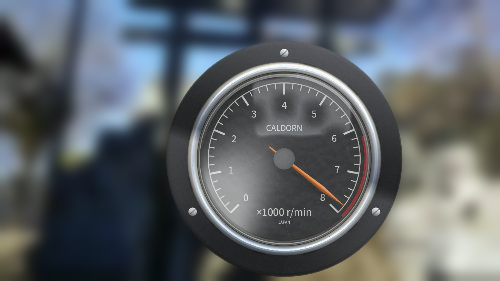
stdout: 7800 rpm
